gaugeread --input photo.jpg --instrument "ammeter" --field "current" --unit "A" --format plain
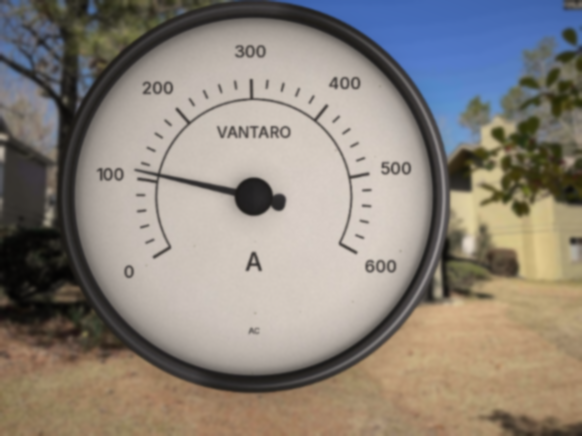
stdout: 110 A
